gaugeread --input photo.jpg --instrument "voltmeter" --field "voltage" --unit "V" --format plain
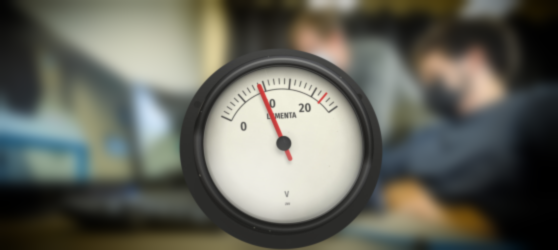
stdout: 9 V
